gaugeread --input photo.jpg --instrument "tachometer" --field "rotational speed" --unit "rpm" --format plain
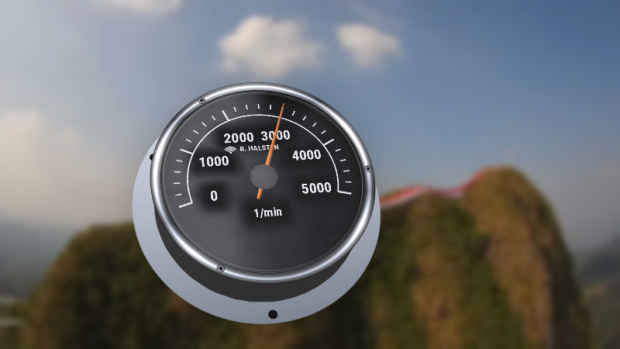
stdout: 3000 rpm
